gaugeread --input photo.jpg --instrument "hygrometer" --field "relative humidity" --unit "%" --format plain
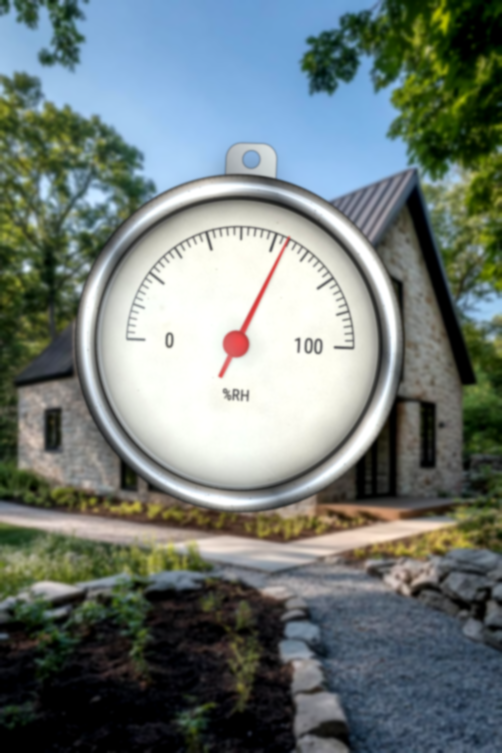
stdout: 64 %
